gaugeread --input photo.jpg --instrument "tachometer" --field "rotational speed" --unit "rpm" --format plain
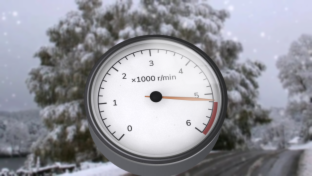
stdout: 5200 rpm
